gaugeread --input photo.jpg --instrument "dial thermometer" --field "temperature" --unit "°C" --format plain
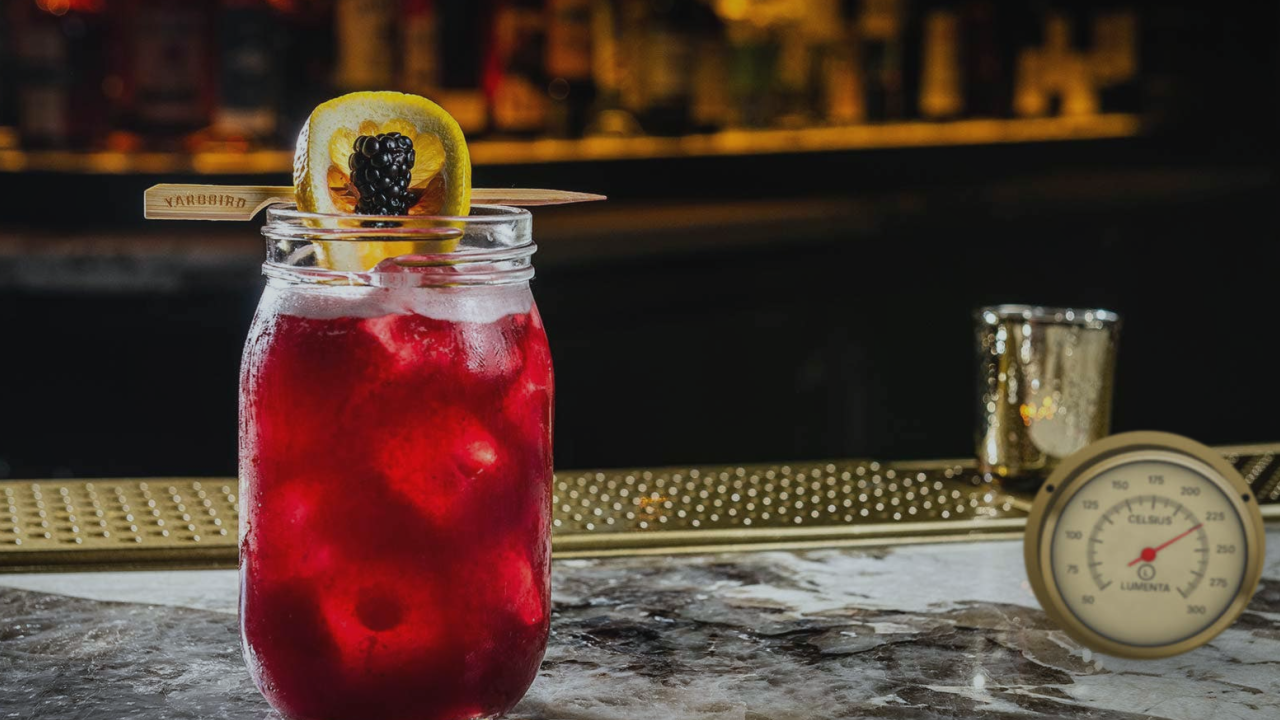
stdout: 225 °C
